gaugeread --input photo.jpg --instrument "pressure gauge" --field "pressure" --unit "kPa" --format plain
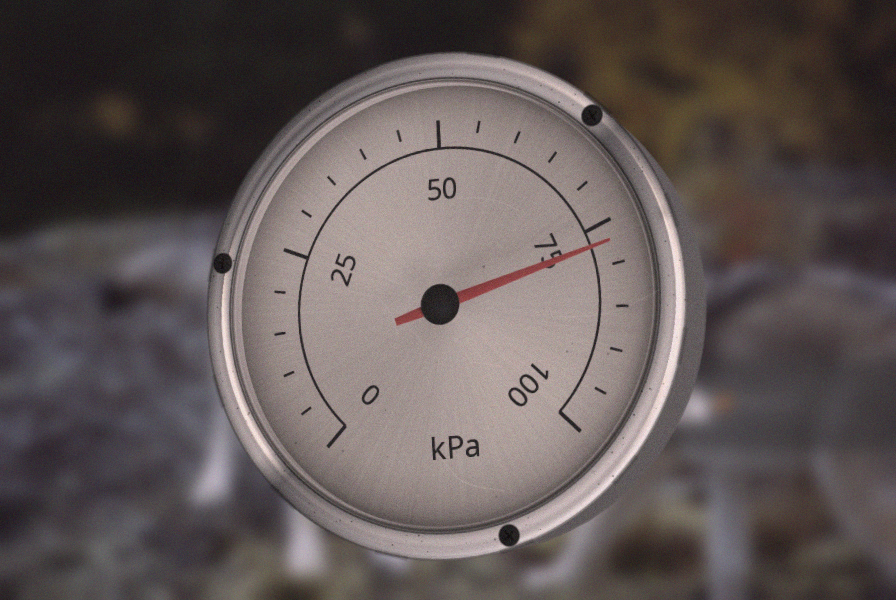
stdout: 77.5 kPa
